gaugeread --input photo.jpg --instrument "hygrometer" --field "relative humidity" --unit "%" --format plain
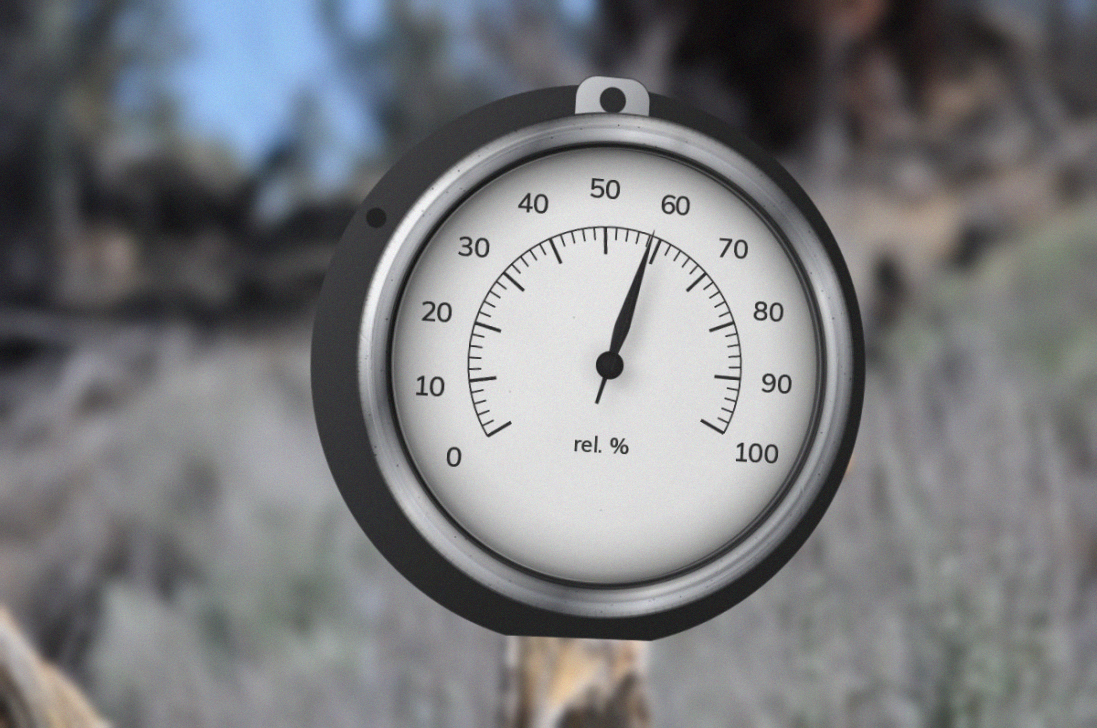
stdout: 58 %
